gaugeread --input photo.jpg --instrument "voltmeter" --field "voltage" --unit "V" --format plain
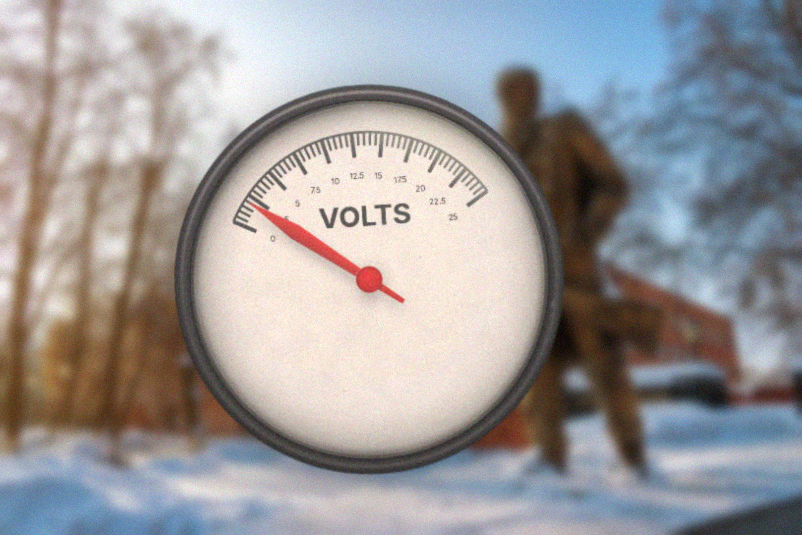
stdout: 2 V
